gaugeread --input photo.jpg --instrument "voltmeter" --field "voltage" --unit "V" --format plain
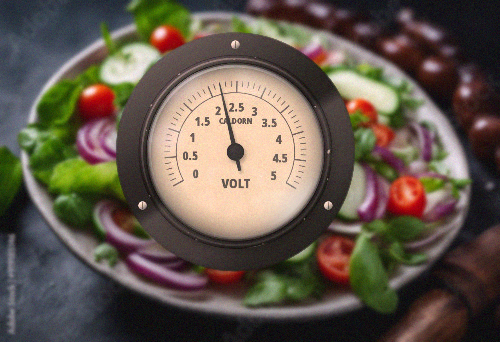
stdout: 2.2 V
